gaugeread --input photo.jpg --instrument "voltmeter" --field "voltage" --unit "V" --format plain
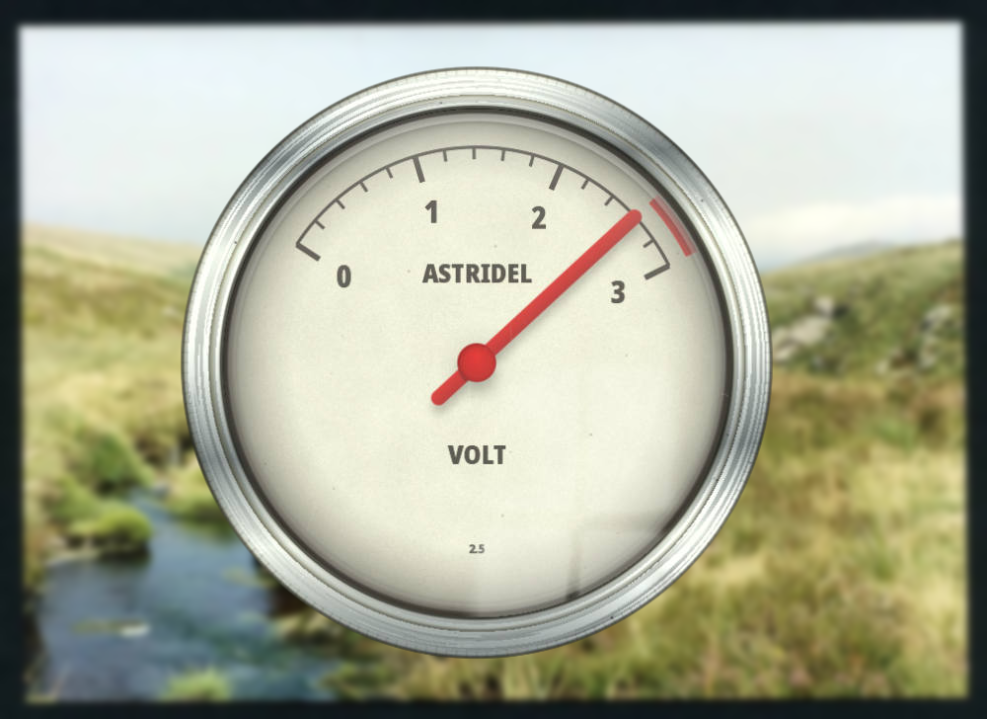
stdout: 2.6 V
